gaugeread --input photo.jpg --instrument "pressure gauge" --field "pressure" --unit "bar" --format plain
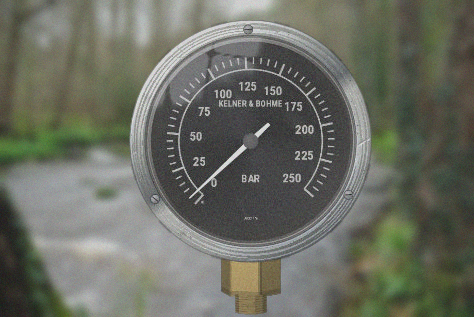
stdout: 5 bar
